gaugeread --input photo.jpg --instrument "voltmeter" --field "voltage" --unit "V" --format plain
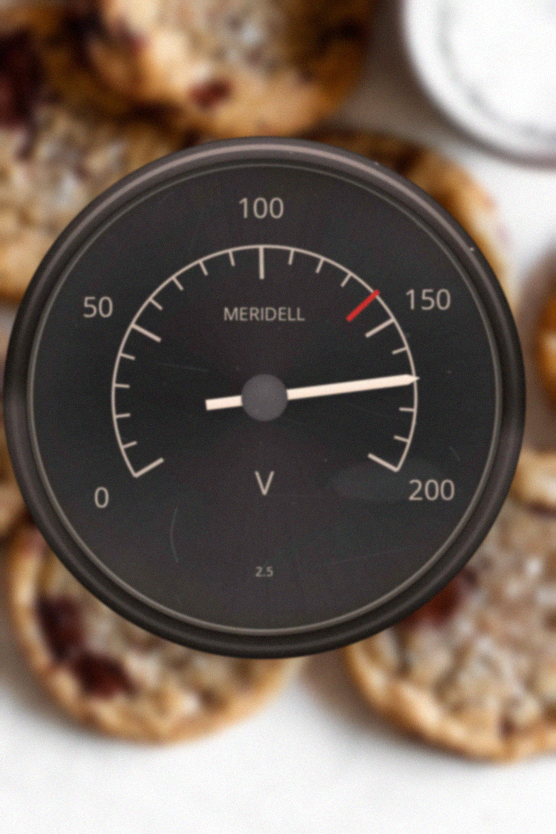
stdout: 170 V
